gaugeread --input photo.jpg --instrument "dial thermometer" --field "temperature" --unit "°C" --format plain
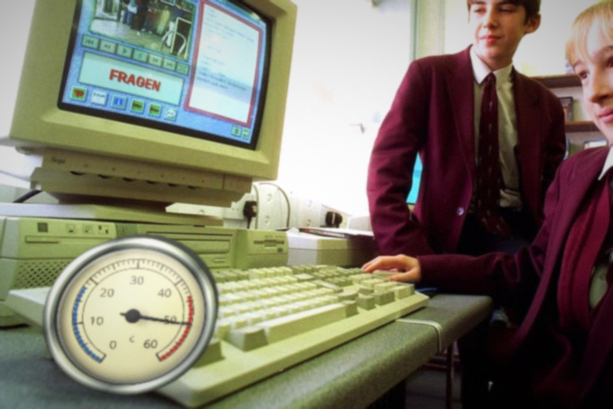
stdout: 50 °C
